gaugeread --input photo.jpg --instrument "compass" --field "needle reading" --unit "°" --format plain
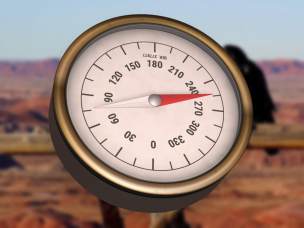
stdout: 255 °
